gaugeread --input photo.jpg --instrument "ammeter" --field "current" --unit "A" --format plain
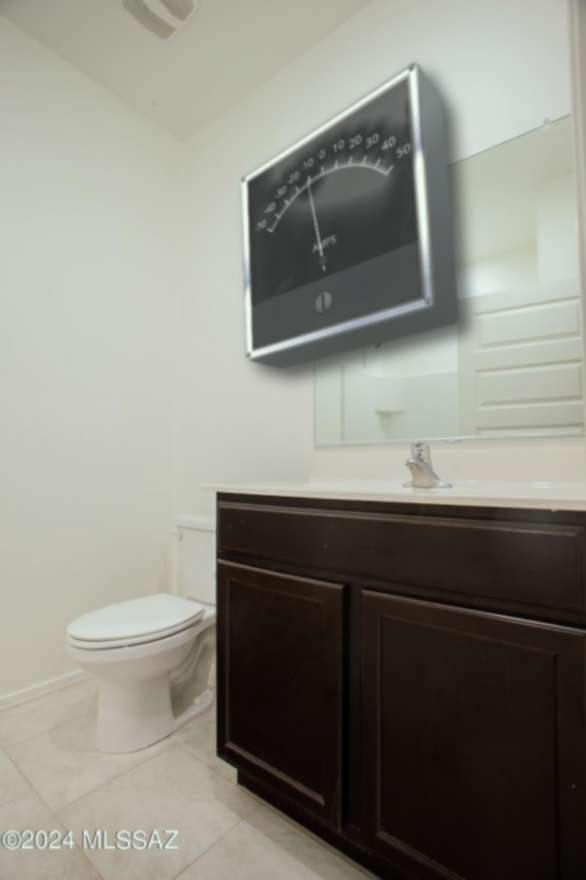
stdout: -10 A
